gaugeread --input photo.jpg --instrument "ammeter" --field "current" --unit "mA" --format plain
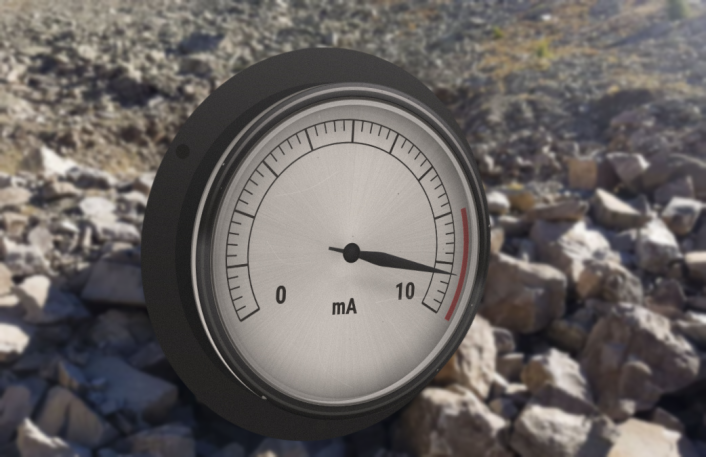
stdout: 9.2 mA
